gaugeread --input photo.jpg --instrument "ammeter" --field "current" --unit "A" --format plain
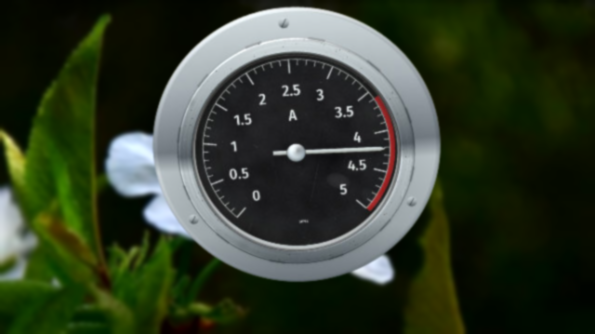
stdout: 4.2 A
